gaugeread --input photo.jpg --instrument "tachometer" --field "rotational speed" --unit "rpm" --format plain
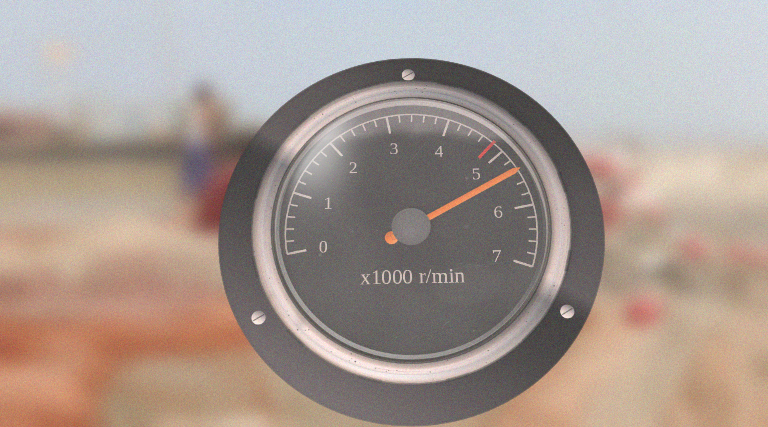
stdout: 5400 rpm
